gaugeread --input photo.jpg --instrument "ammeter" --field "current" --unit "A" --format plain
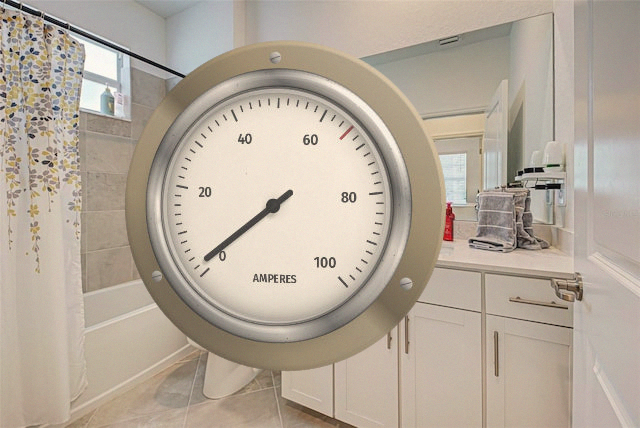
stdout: 2 A
